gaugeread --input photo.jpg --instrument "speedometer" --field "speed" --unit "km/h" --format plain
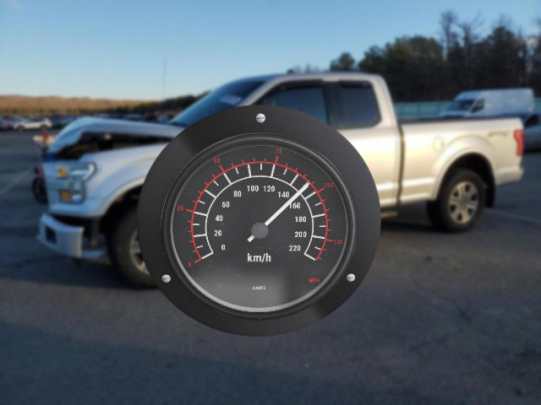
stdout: 150 km/h
